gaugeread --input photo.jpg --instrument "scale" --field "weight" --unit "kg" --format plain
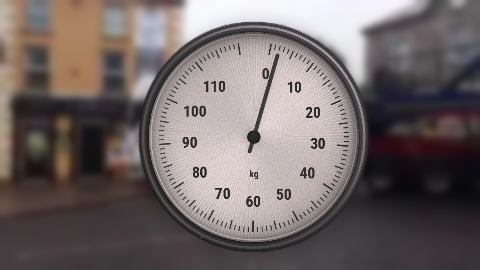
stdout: 2 kg
